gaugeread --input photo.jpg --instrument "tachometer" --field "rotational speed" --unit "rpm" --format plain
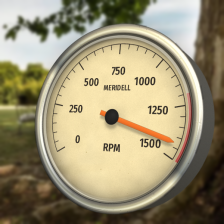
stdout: 1425 rpm
